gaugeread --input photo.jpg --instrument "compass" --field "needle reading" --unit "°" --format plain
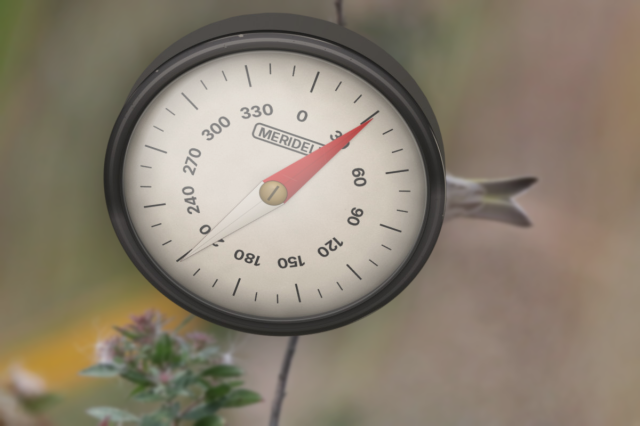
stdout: 30 °
